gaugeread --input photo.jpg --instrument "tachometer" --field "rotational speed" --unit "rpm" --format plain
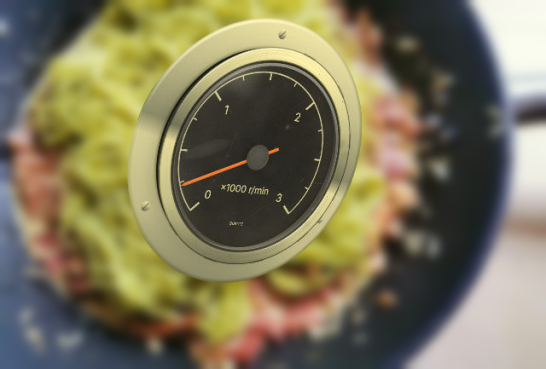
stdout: 250 rpm
